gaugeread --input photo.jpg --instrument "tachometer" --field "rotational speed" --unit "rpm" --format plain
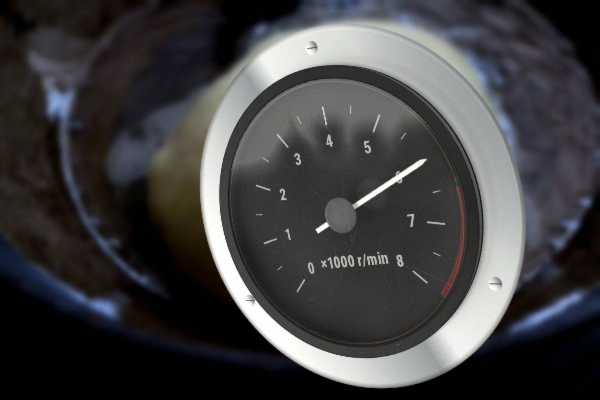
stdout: 6000 rpm
